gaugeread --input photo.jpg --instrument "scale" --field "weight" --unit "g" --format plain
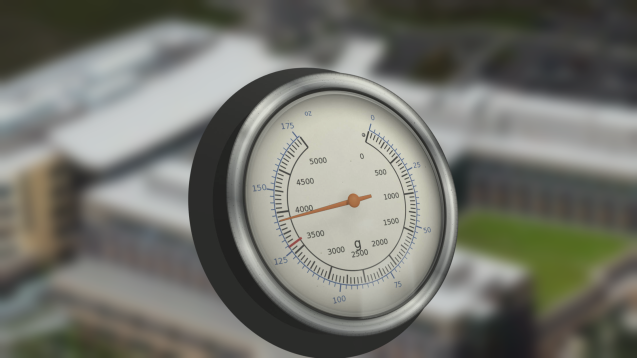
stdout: 3900 g
